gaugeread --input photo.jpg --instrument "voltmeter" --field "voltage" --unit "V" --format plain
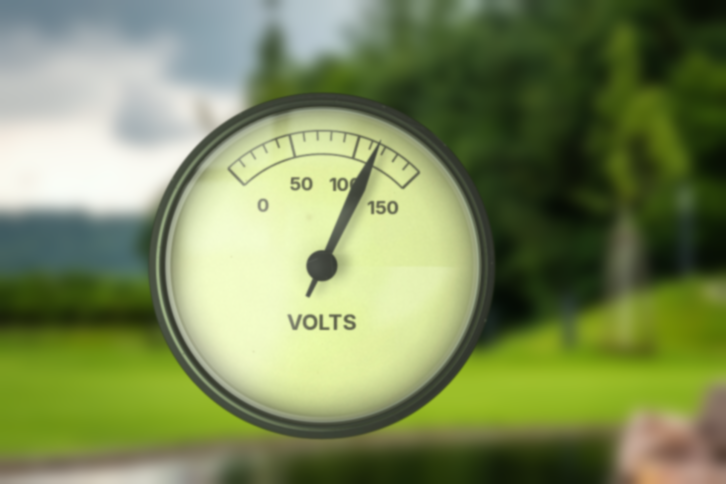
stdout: 115 V
